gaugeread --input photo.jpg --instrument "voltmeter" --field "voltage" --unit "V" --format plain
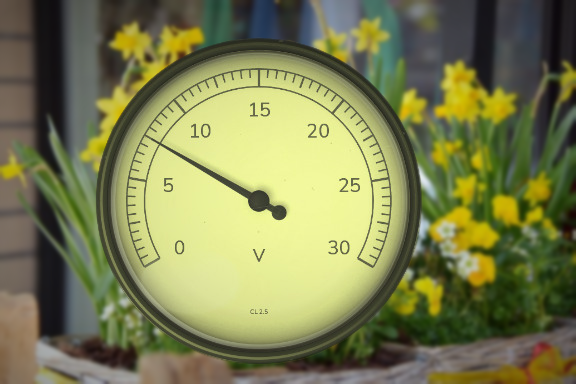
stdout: 7.5 V
